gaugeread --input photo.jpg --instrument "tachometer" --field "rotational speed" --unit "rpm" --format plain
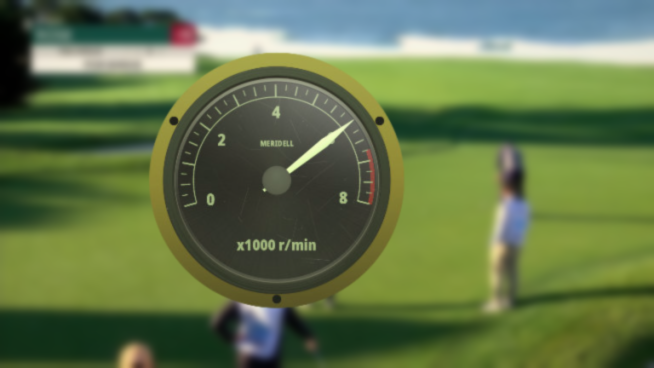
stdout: 6000 rpm
